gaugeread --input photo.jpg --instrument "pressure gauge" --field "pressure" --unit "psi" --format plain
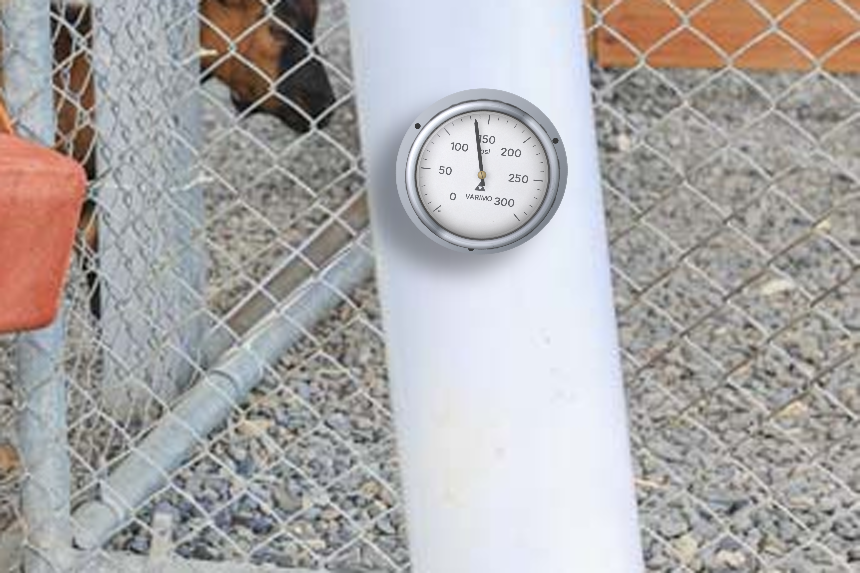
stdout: 135 psi
